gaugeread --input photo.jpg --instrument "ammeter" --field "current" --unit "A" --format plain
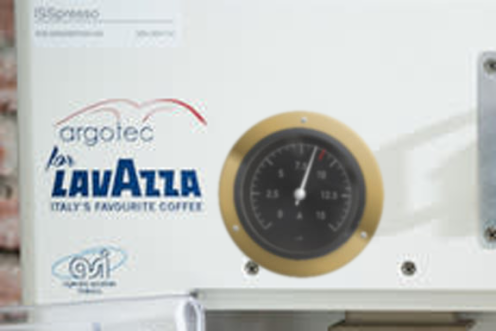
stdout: 8.5 A
